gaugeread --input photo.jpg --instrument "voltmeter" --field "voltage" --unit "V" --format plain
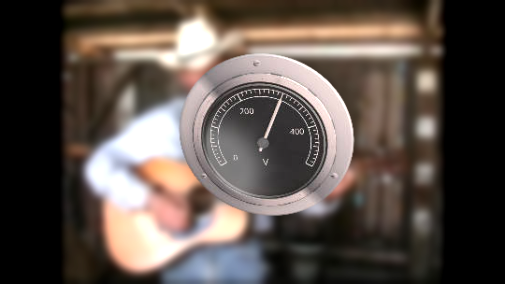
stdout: 300 V
